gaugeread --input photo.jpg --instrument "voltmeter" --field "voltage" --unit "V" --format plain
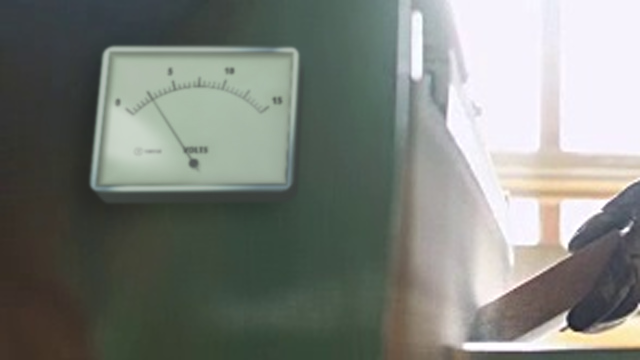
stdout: 2.5 V
